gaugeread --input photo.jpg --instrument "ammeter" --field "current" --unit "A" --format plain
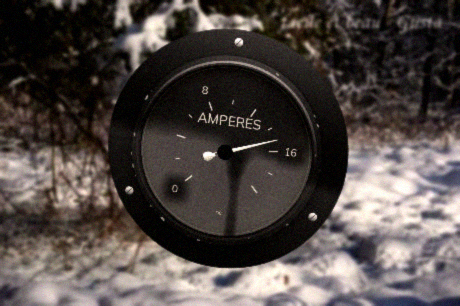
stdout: 15 A
